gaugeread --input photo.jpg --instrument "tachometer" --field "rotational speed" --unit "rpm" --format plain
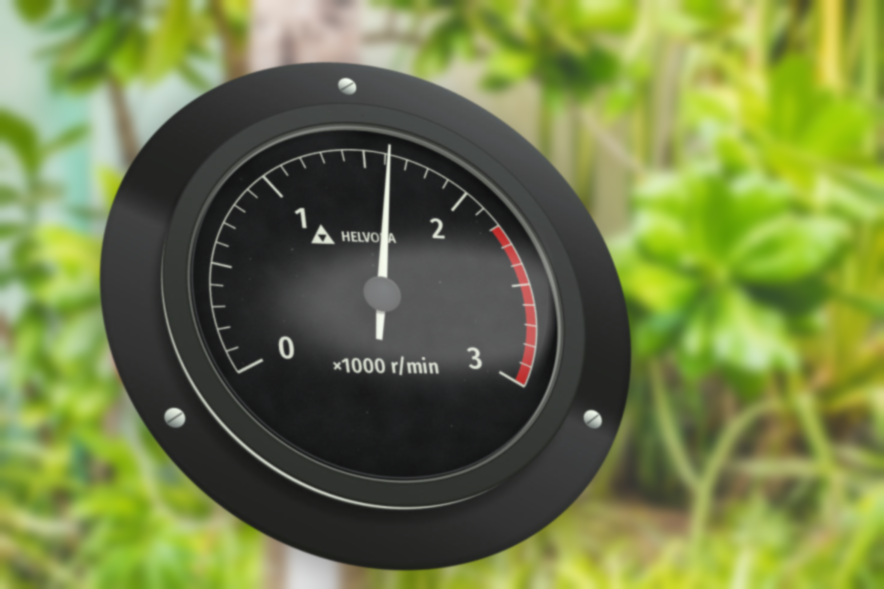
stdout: 1600 rpm
